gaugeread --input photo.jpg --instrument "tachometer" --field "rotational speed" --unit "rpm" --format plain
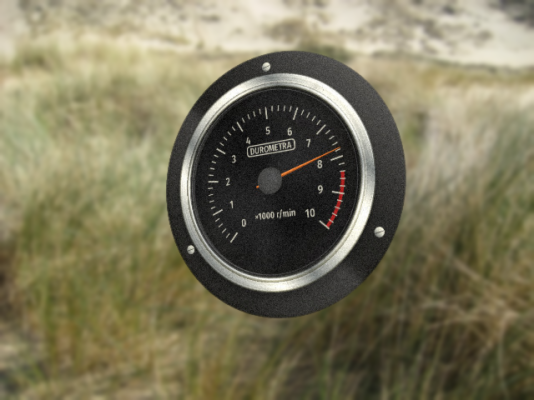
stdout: 7800 rpm
